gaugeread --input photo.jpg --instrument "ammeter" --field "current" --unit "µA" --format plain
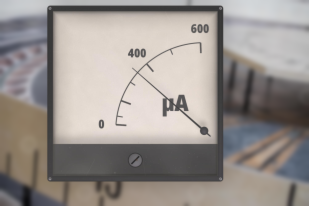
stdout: 350 µA
